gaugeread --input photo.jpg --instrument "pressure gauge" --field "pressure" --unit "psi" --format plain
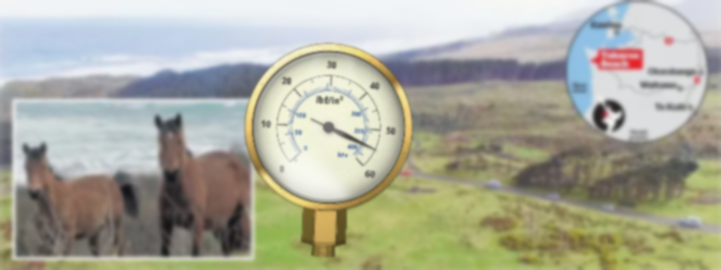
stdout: 55 psi
